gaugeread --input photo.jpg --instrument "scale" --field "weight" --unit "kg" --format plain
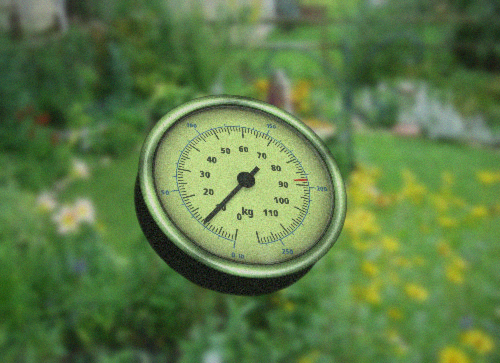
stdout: 10 kg
